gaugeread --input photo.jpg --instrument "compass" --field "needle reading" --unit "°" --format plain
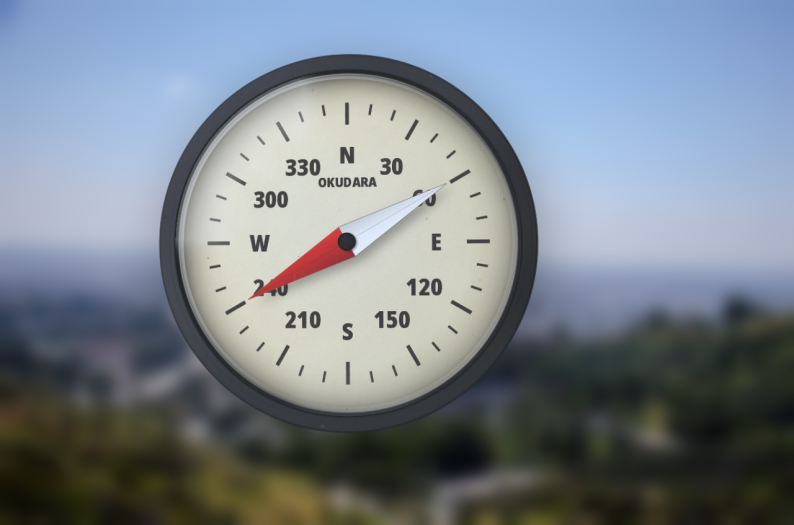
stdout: 240 °
